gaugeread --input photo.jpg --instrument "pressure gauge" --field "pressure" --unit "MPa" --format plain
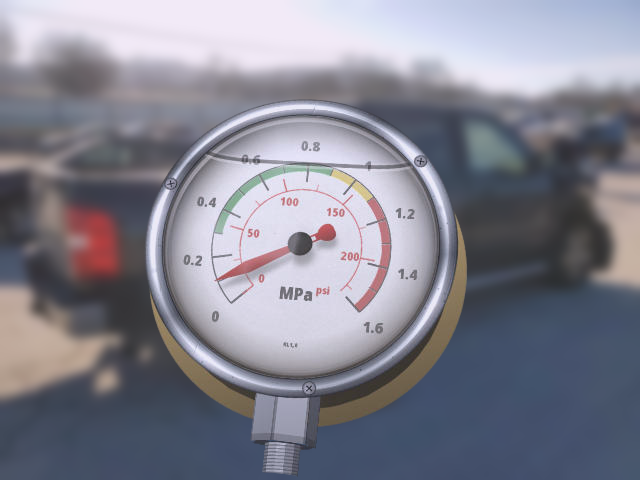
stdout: 0.1 MPa
